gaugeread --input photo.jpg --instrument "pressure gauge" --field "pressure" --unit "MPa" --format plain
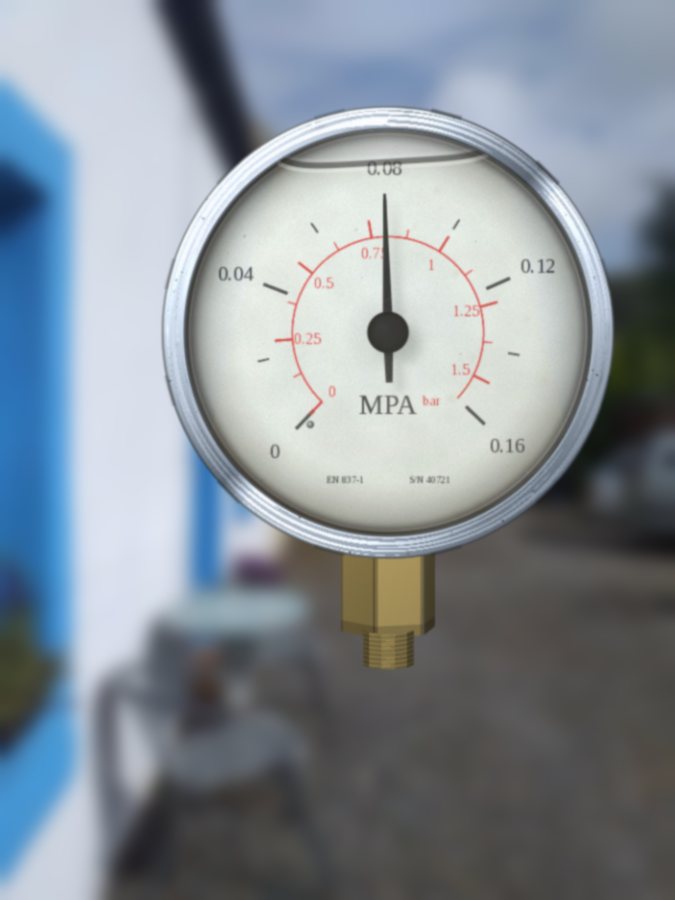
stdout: 0.08 MPa
